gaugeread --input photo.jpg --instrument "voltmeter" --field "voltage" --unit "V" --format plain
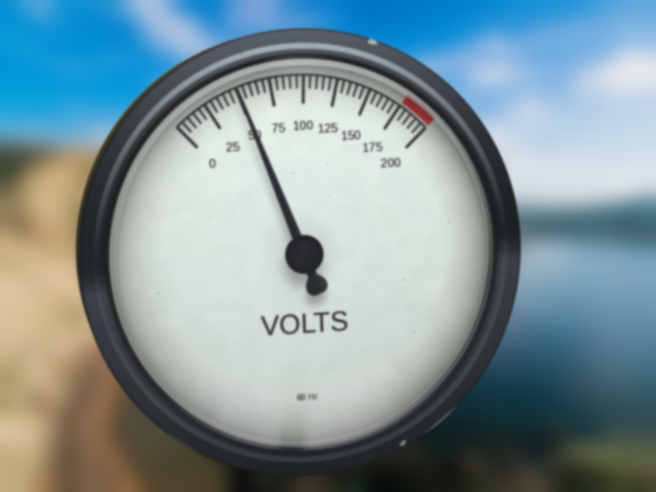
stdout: 50 V
